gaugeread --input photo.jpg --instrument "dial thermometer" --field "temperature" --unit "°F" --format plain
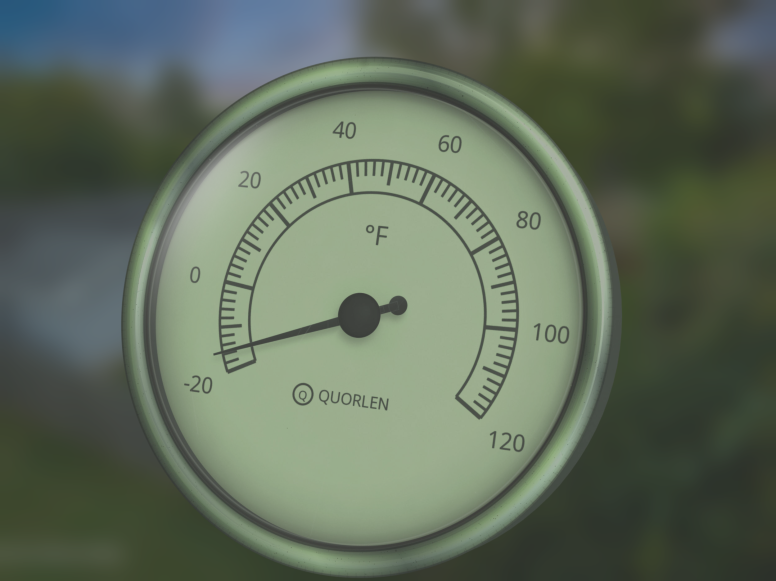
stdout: -16 °F
